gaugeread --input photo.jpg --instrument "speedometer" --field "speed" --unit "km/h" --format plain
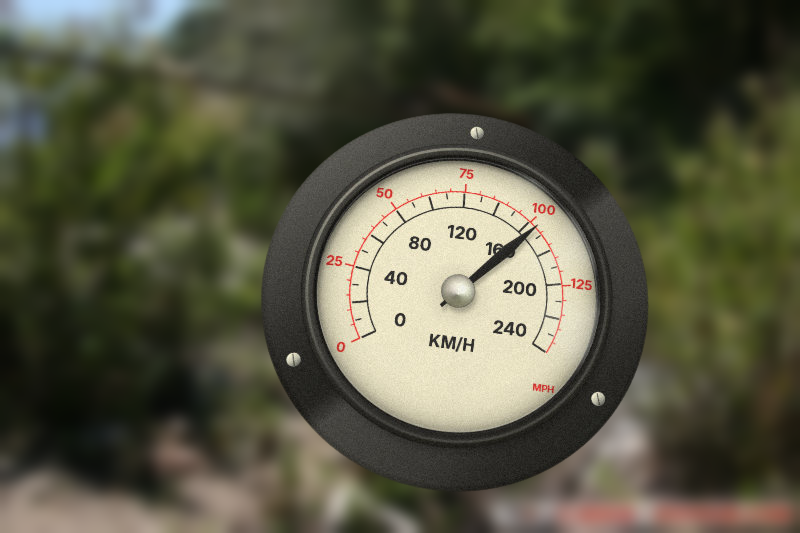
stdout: 165 km/h
